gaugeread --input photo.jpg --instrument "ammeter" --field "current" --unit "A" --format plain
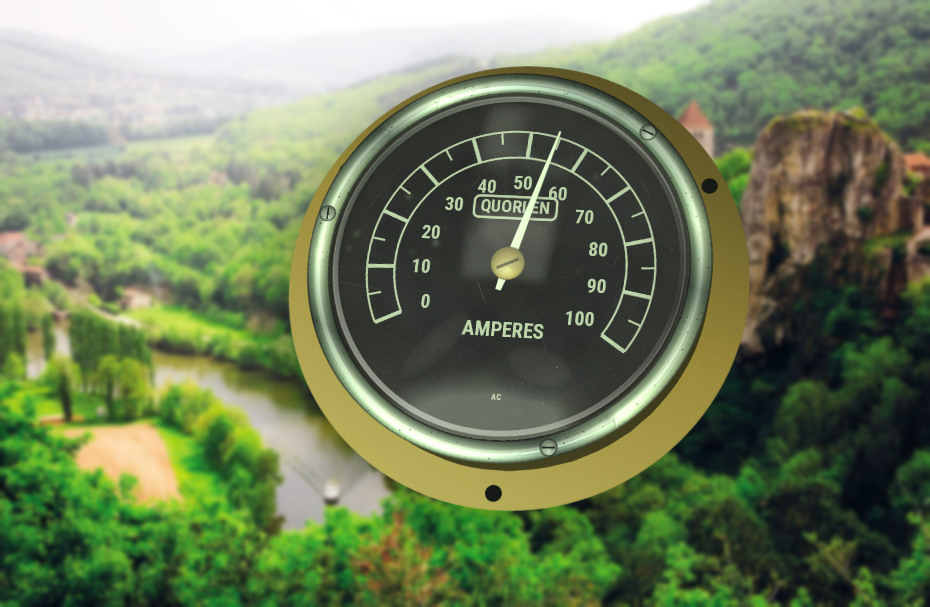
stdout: 55 A
